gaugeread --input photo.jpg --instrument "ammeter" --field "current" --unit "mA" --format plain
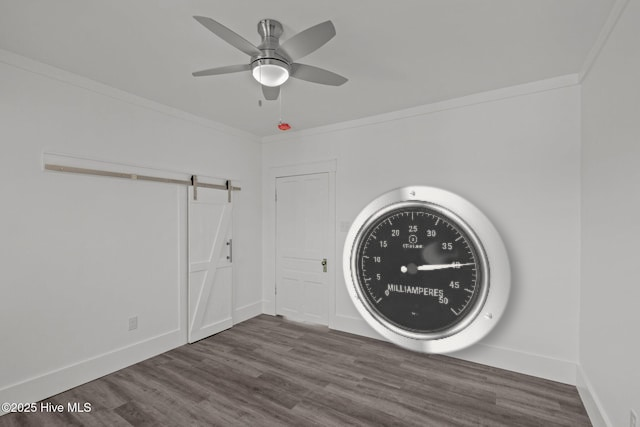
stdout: 40 mA
